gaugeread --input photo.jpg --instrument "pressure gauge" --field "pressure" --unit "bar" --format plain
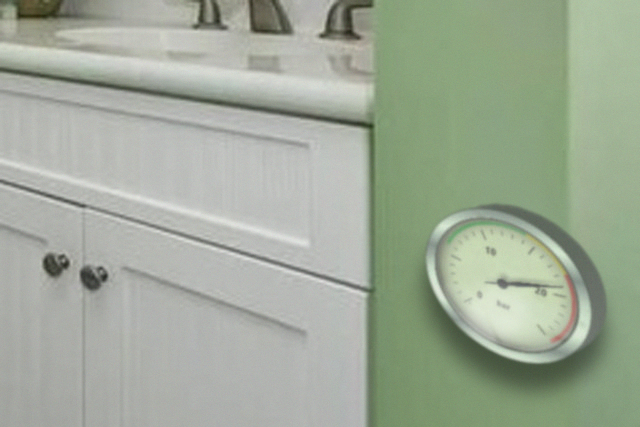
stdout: 19 bar
